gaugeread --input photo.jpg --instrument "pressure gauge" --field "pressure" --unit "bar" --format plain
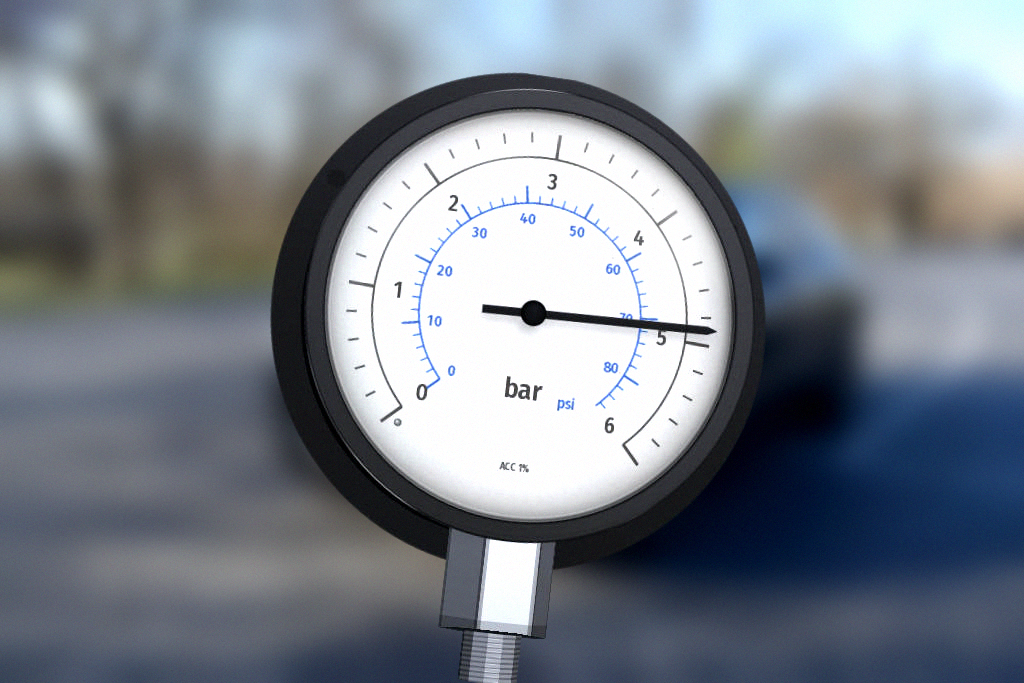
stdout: 4.9 bar
